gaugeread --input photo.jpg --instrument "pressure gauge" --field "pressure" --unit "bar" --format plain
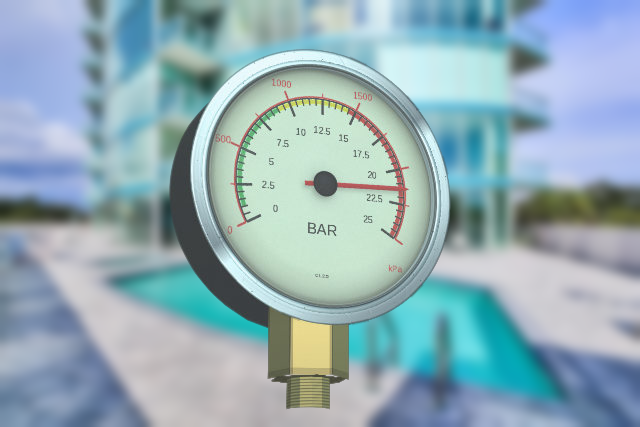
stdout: 21.5 bar
